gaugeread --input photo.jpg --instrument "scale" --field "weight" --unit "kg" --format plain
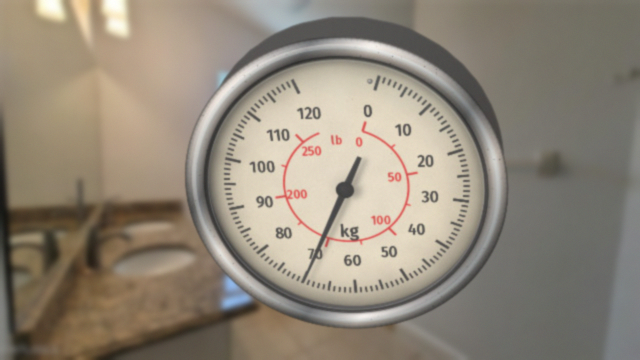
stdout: 70 kg
